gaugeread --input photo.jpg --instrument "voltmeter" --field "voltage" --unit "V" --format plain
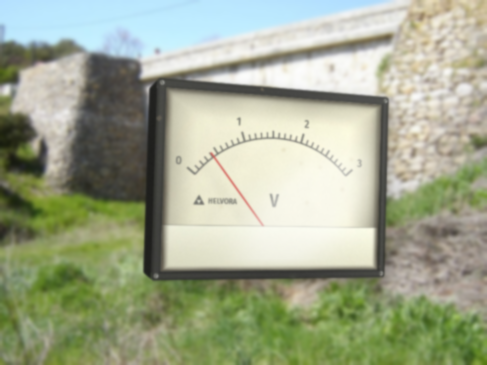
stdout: 0.4 V
